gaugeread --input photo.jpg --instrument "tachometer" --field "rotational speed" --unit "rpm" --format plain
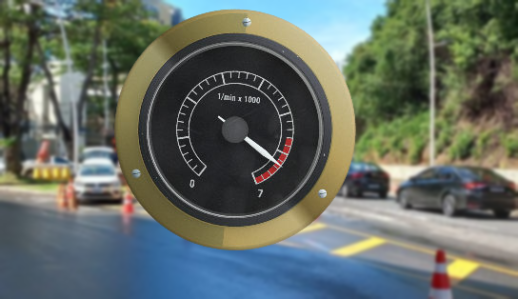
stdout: 6300 rpm
